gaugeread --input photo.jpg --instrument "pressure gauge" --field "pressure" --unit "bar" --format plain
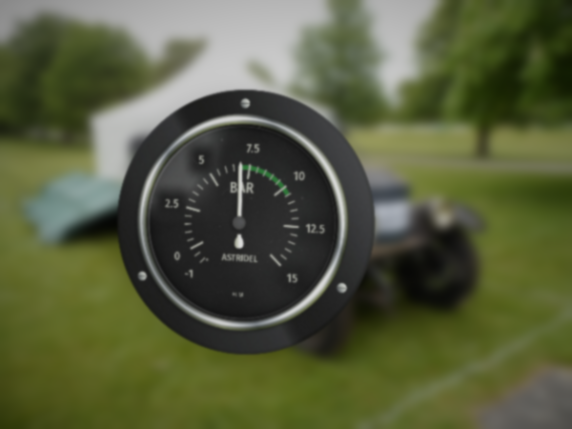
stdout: 7 bar
